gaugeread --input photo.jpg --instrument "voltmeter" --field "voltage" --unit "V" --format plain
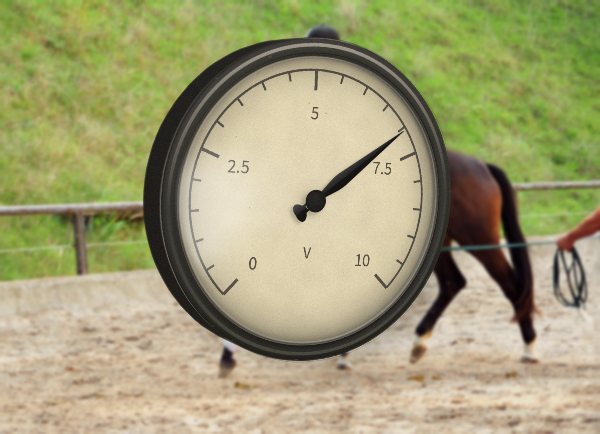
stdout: 7 V
